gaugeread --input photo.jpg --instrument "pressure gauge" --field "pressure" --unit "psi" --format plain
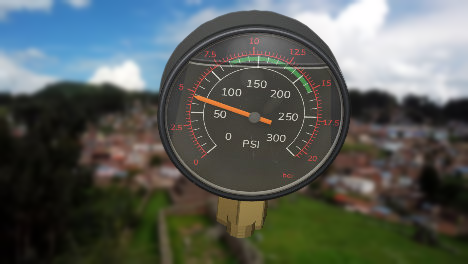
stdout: 70 psi
